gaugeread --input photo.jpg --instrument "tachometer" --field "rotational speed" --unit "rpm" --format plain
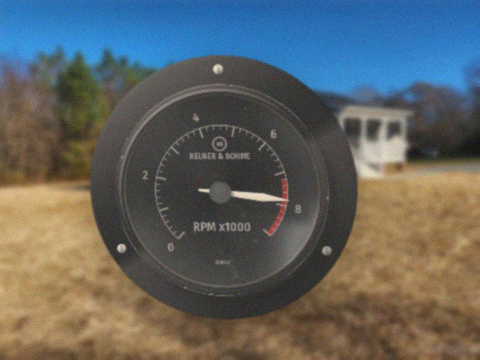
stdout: 7800 rpm
